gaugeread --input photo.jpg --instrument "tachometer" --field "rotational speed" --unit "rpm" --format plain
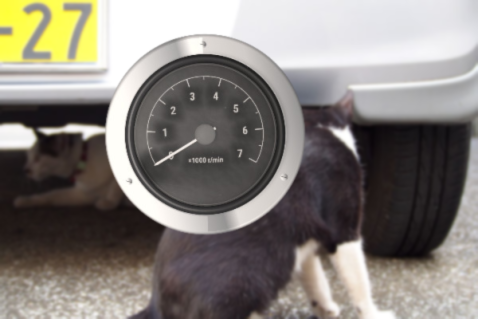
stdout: 0 rpm
